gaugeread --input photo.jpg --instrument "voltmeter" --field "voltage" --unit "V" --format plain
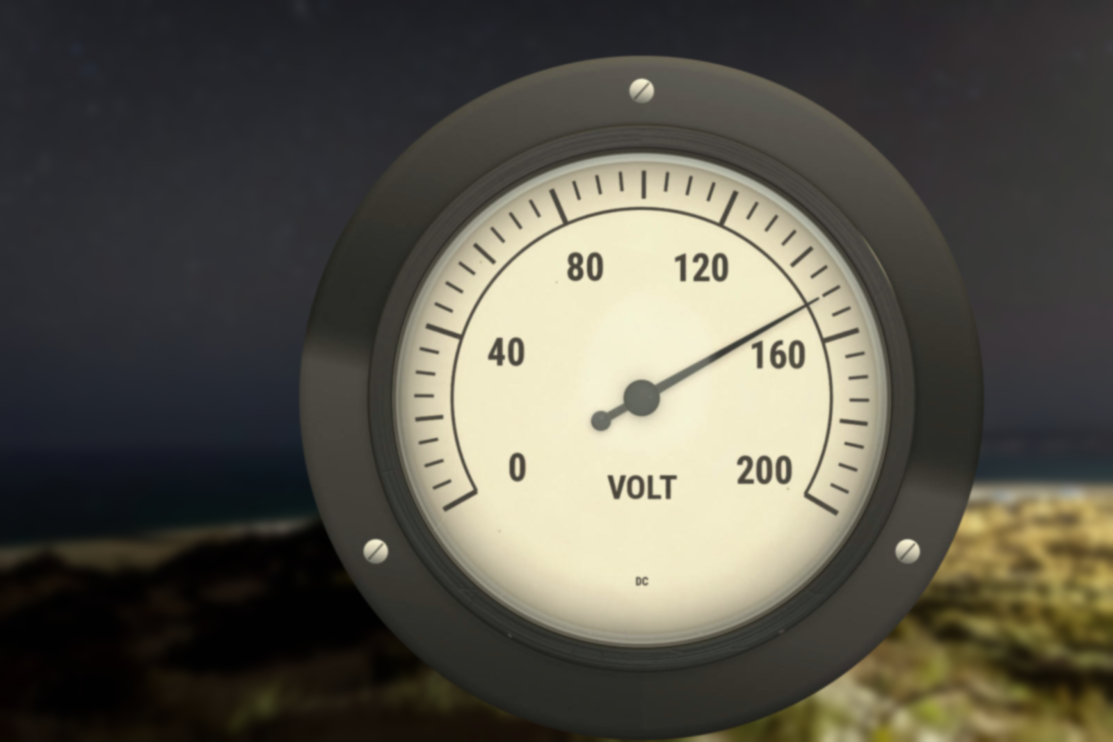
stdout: 150 V
